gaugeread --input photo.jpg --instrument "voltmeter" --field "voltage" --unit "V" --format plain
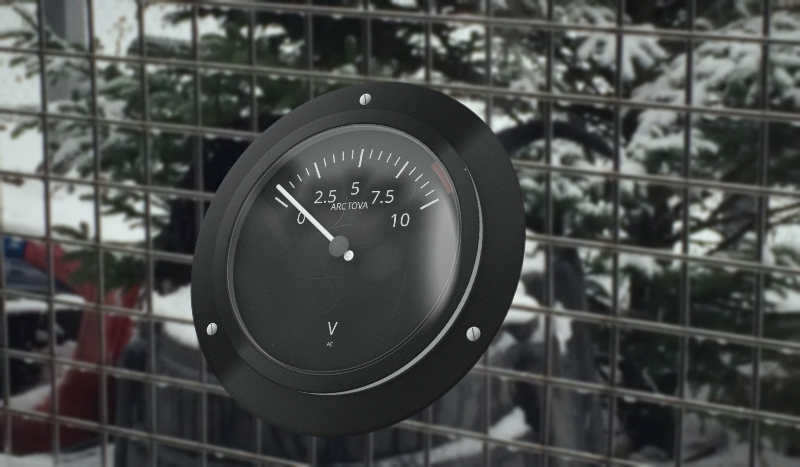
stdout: 0.5 V
